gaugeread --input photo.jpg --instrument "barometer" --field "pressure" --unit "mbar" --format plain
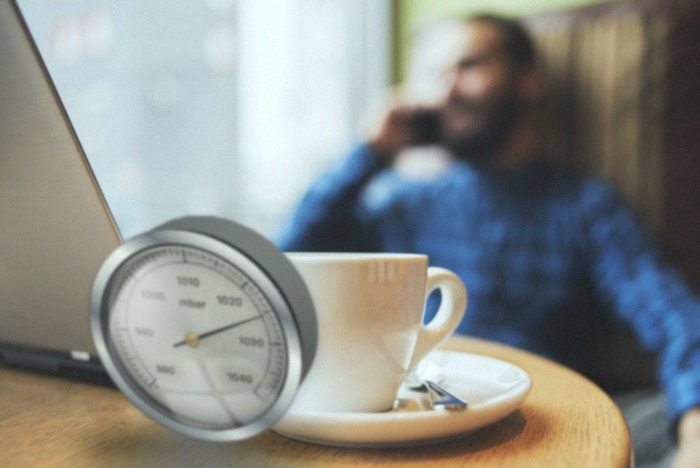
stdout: 1025 mbar
